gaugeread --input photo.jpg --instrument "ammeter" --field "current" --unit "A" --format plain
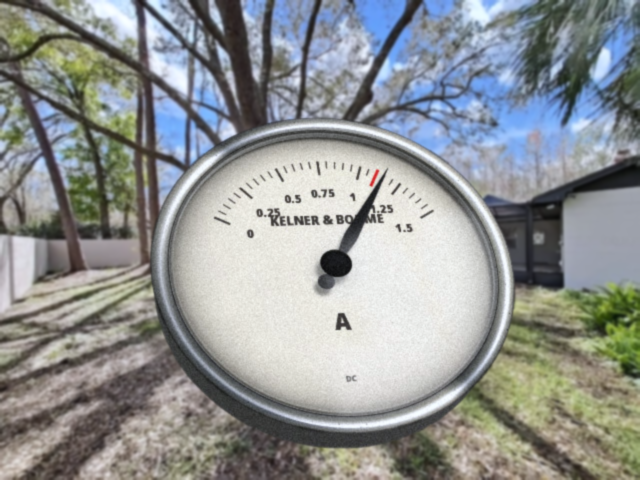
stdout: 1.15 A
